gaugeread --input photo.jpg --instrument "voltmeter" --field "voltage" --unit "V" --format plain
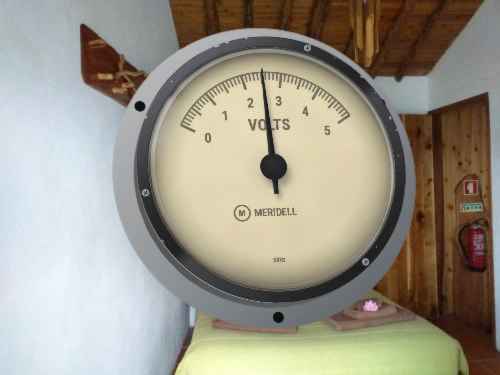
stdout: 2.5 V
